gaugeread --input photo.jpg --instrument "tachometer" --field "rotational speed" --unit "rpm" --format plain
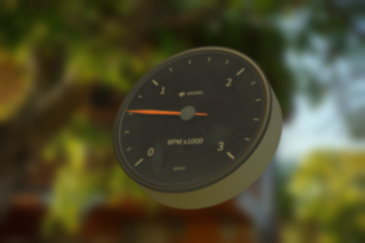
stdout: 600 rpm
